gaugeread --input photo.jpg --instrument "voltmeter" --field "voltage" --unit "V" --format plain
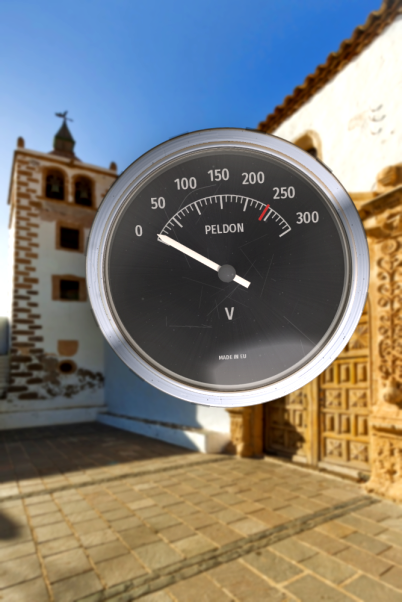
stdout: 10 V
